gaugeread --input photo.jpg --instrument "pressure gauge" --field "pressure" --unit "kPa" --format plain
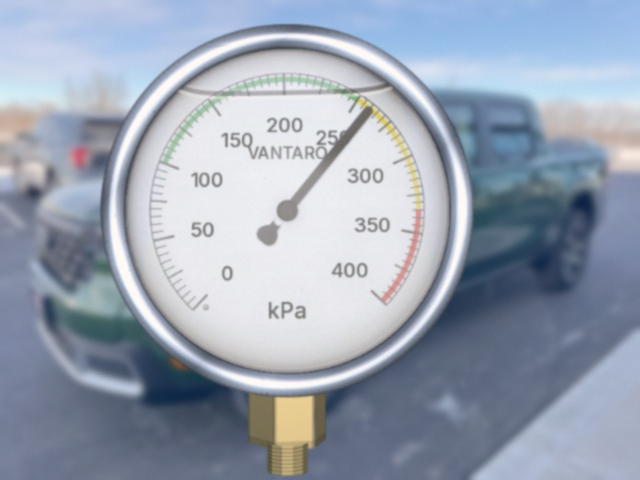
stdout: 260 kPa
